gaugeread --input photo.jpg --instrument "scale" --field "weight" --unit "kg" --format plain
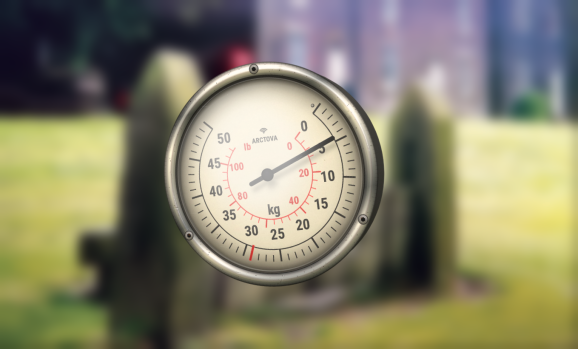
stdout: 4.5 kg
